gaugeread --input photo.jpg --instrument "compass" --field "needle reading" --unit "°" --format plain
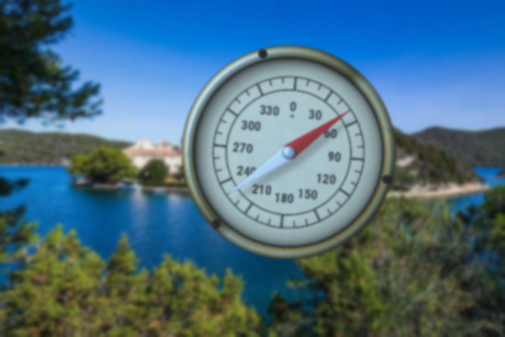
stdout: 50 °
